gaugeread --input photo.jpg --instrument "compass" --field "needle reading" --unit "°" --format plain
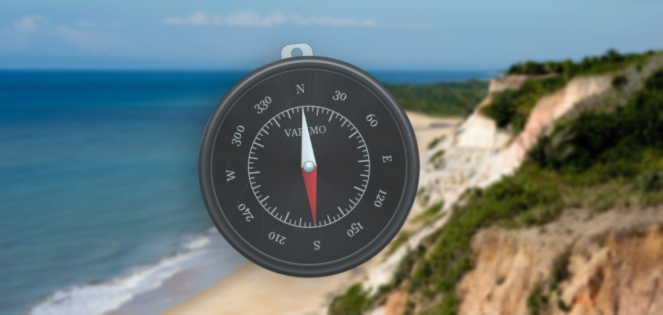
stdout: 180 °
